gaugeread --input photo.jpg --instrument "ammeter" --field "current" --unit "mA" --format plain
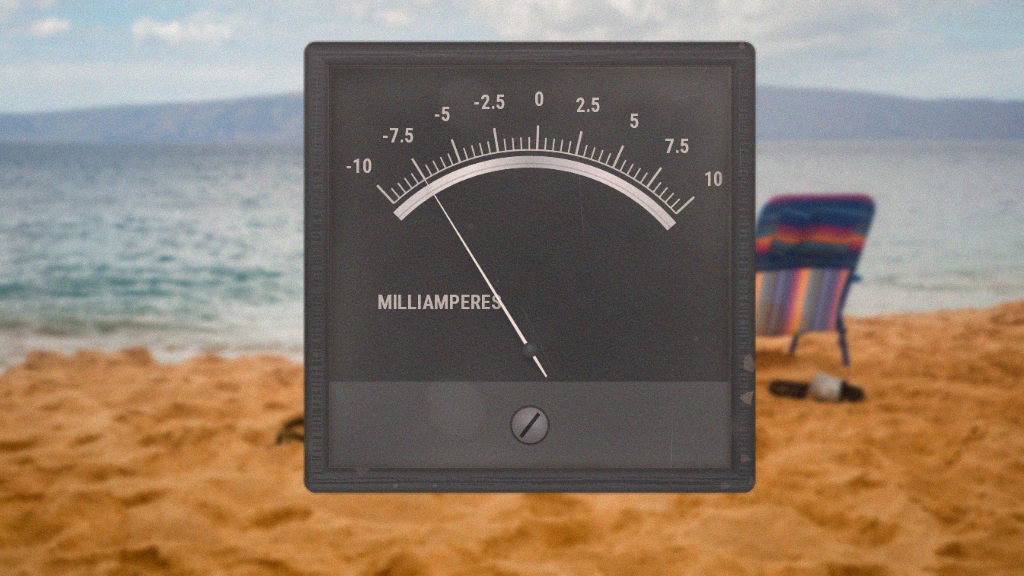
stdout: -7.5 mA
